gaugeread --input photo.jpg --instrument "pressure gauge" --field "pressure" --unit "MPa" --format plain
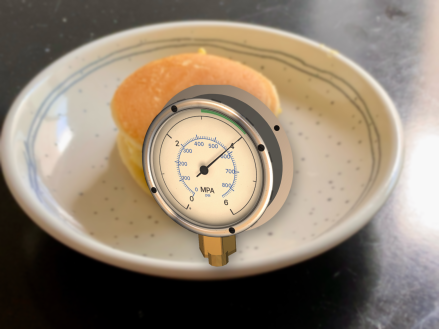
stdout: 4 MPa
